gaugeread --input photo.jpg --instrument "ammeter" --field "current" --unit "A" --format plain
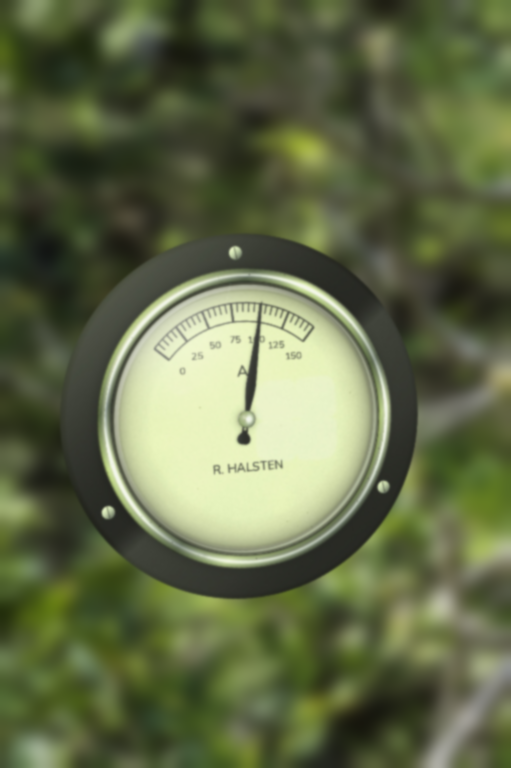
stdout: 100 A
